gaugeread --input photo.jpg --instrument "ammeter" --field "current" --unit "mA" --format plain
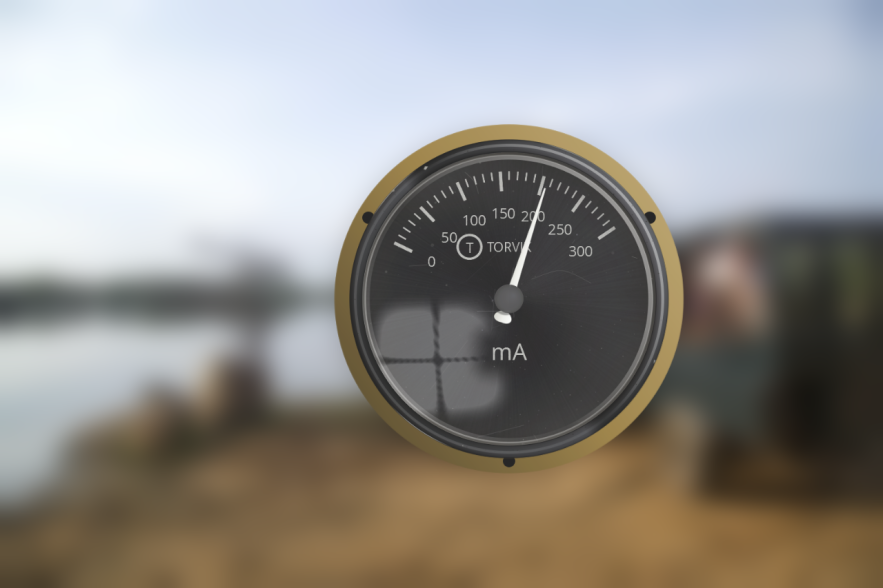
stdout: 205 mA
